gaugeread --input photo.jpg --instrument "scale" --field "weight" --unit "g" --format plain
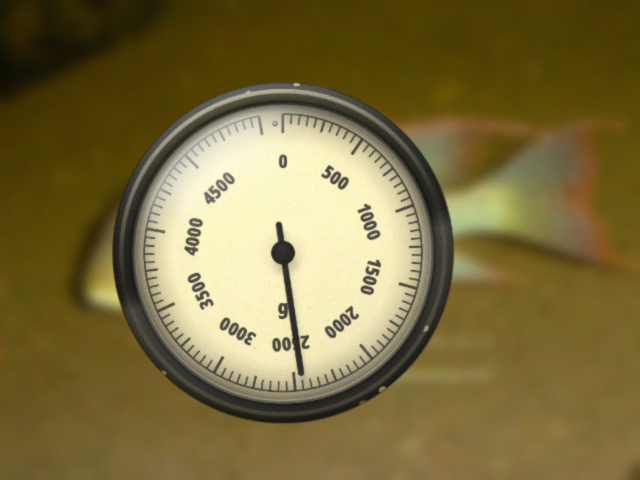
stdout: 2450 g
